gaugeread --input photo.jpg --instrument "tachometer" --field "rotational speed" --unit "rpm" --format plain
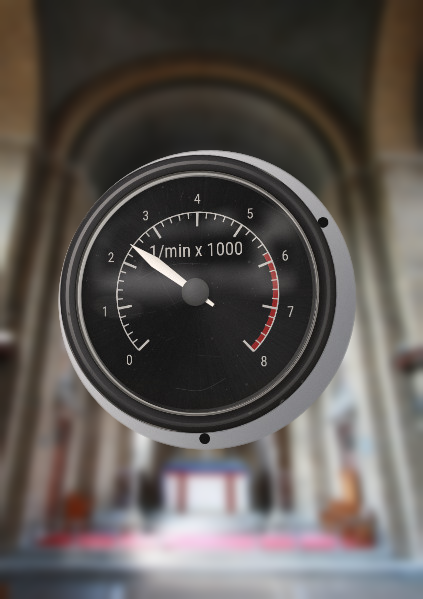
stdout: 2400 rpm
